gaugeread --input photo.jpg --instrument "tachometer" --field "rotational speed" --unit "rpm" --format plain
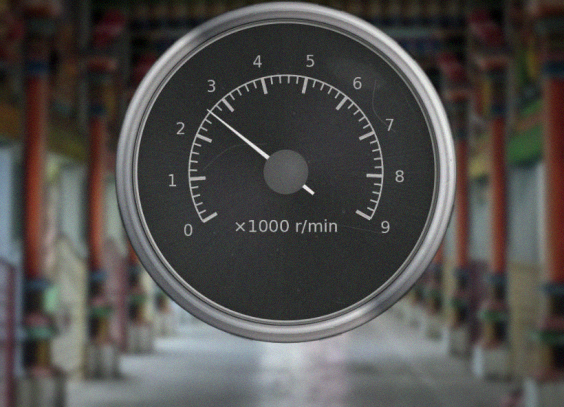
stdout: 2600 rpm
